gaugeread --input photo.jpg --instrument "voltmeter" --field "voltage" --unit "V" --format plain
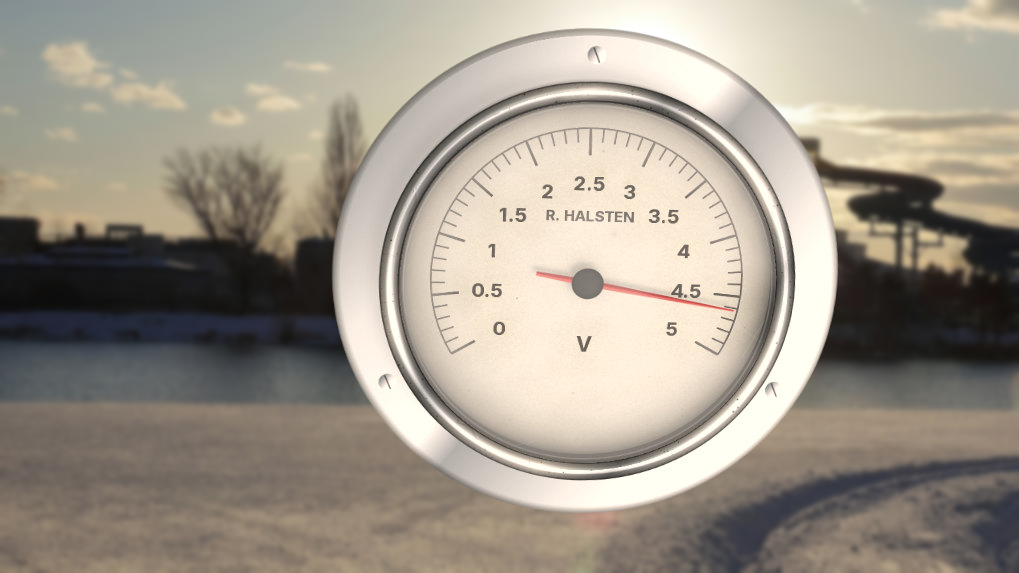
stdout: 4.6 V
